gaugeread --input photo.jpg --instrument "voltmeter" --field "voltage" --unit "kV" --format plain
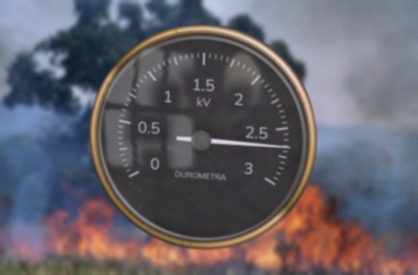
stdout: 2.65 kV
